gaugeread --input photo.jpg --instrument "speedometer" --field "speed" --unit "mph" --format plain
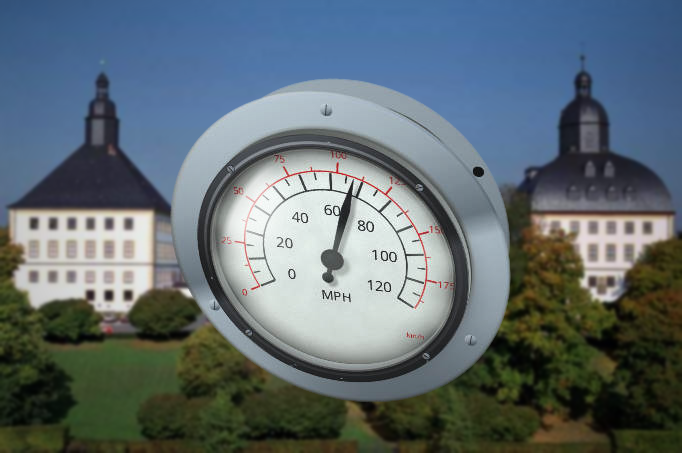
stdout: 67.5 mph
